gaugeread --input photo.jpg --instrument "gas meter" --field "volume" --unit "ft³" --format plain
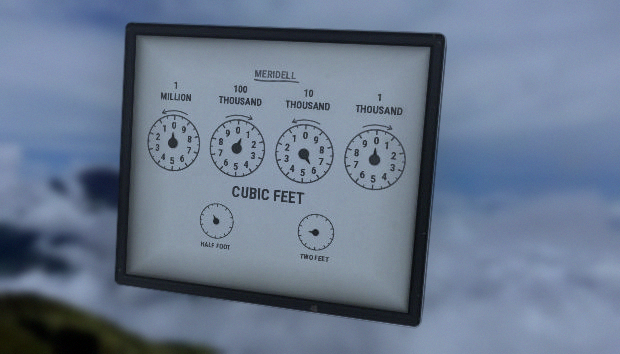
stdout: 6000 ft³
